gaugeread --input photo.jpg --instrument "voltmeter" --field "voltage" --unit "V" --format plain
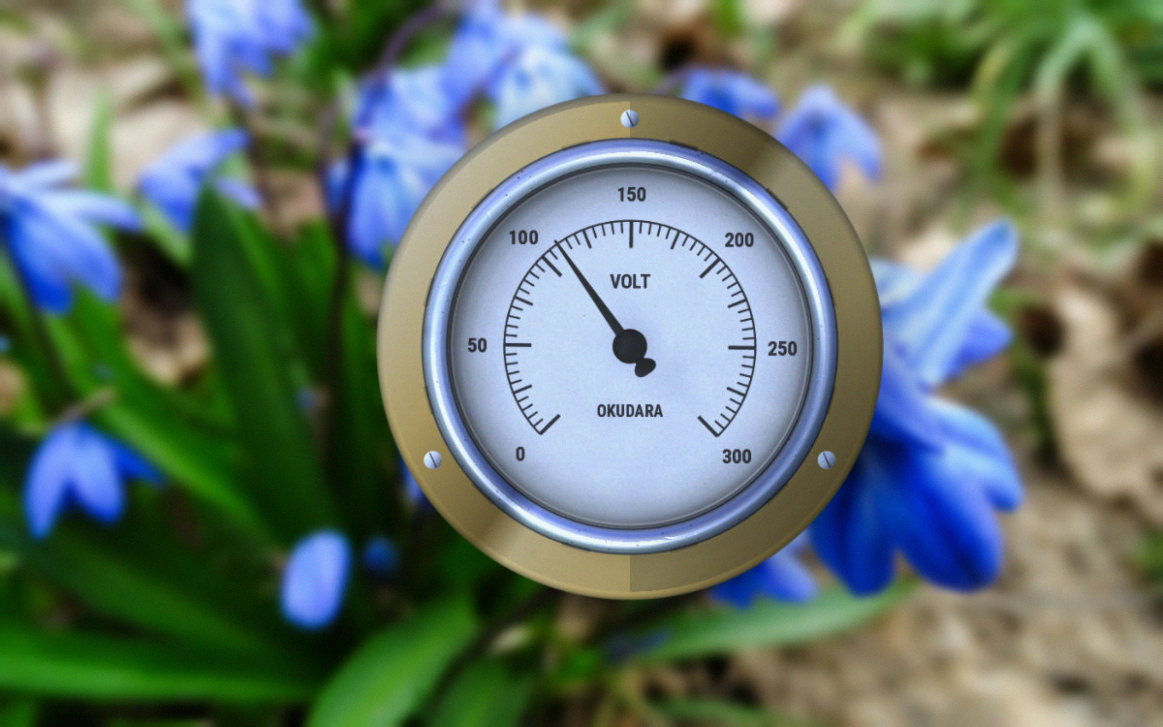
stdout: 110 V
